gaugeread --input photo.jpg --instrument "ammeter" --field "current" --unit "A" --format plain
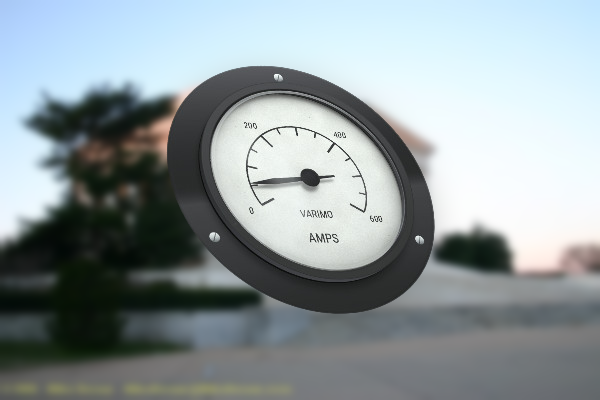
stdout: 50 A
